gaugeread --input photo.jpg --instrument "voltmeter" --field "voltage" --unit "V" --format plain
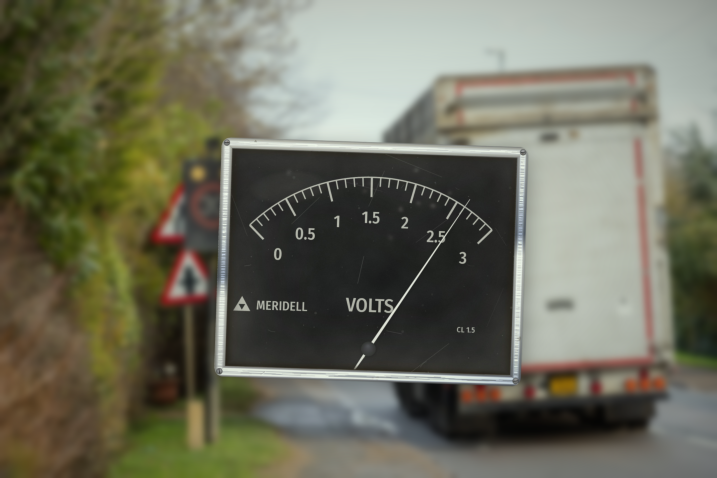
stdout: 2.6 V
